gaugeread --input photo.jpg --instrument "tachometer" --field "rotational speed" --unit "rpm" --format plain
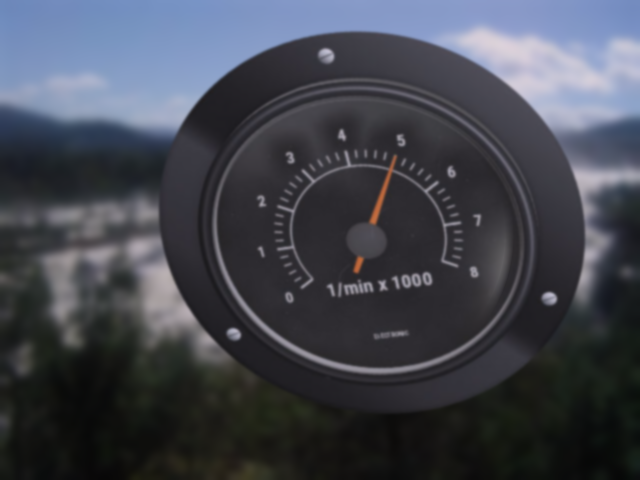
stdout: 5000 rpm
